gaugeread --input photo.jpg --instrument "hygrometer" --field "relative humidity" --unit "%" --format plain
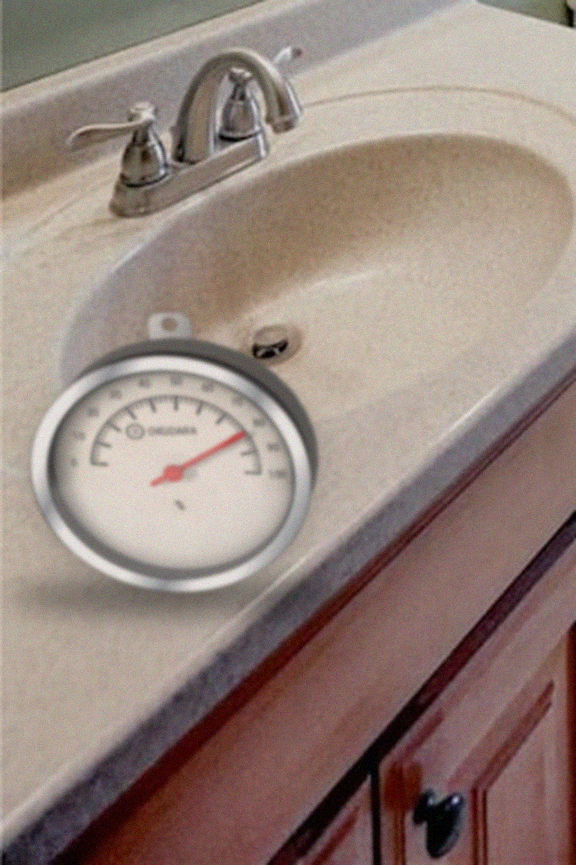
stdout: 80 %
